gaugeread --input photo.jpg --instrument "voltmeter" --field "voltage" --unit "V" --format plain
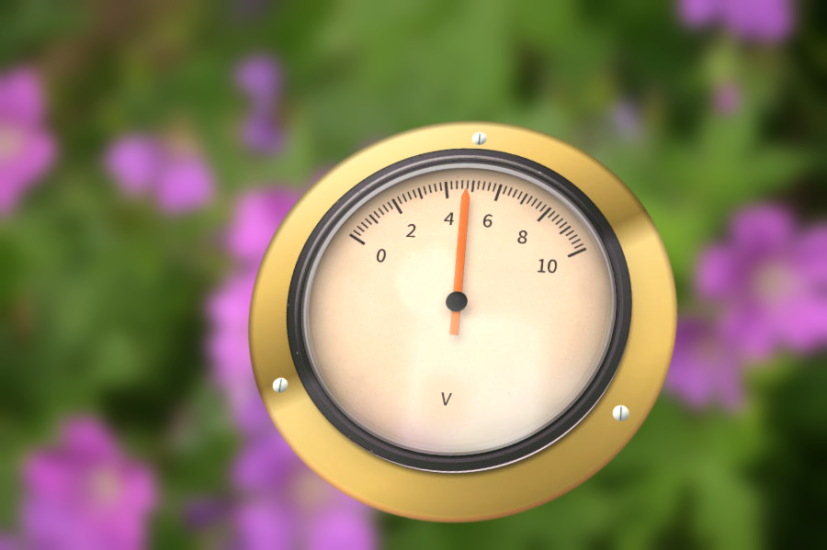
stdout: 4.8 V
